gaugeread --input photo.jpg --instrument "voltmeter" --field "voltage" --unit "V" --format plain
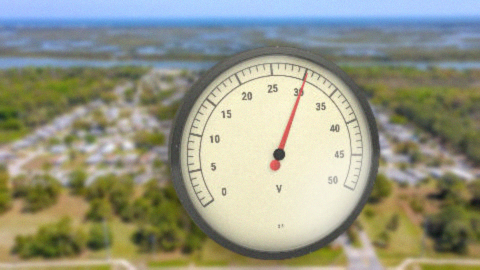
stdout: 30 V
